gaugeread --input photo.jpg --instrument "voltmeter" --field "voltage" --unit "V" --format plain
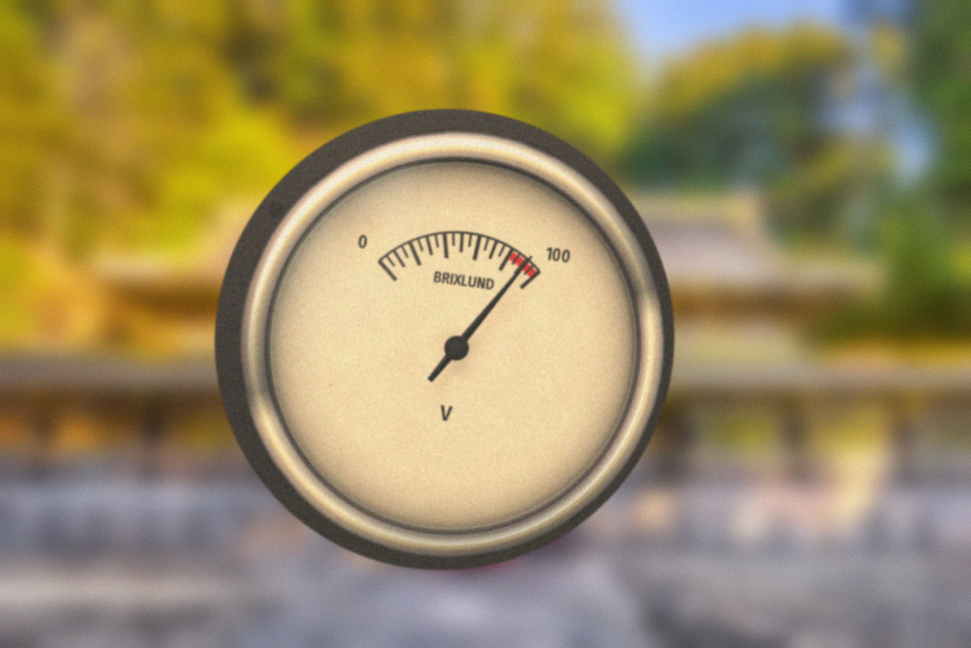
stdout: 90 V
